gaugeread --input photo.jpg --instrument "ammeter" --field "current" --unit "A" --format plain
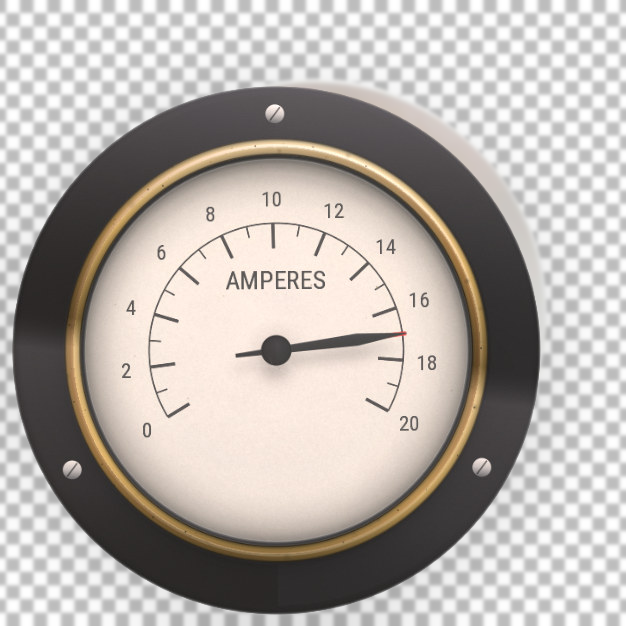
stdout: 17 A
